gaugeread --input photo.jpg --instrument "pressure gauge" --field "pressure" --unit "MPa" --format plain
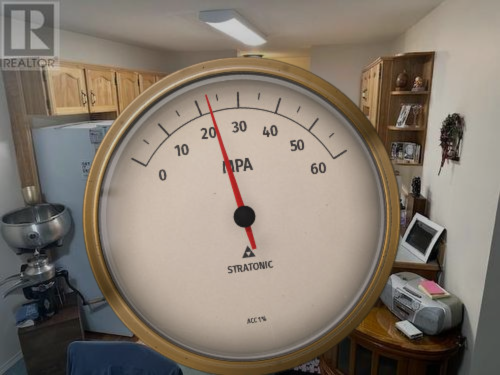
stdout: 22.5 MPa
